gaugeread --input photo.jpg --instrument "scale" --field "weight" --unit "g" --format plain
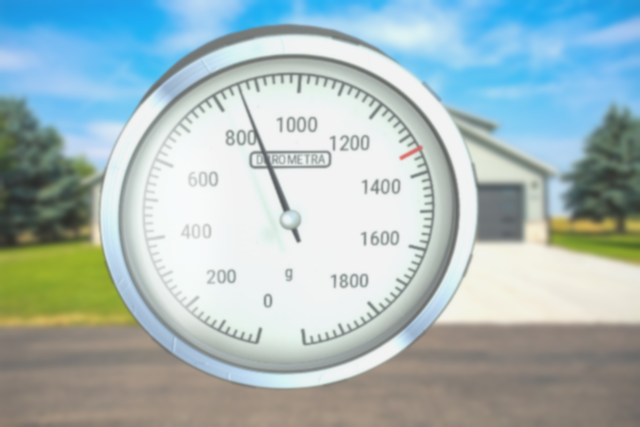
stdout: 860 g
